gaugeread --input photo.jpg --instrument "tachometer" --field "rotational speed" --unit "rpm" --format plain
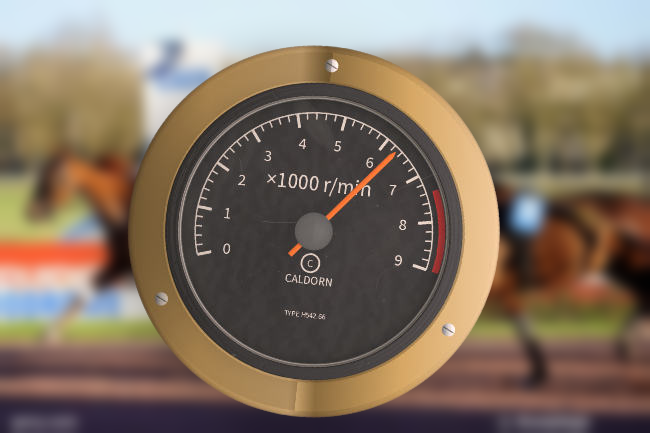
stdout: 6300 rpm
